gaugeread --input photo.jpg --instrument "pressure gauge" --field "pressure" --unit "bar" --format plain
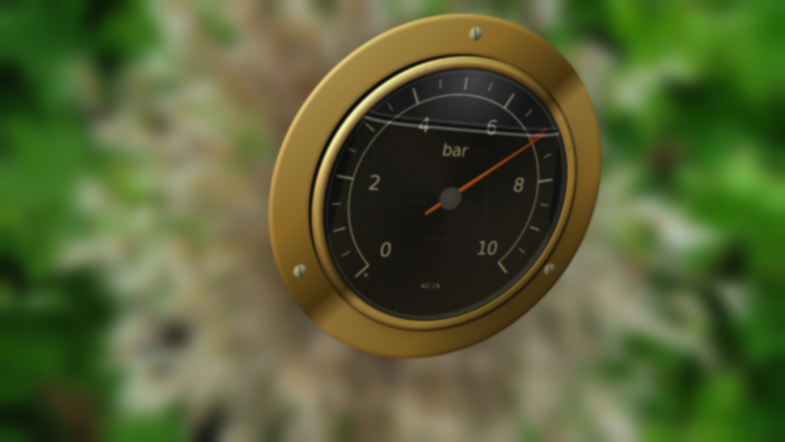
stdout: 7 bar
